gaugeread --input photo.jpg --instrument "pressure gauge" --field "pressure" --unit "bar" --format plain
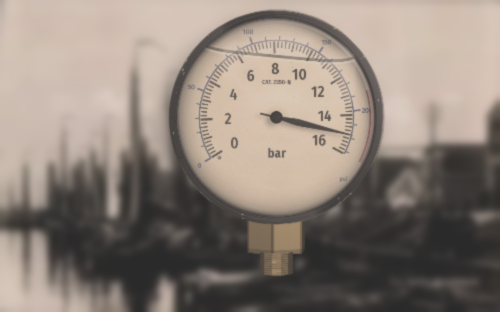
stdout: 15 bar
